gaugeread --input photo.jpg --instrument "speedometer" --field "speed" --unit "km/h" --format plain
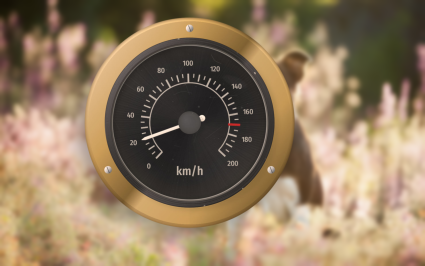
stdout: 20 km/h
